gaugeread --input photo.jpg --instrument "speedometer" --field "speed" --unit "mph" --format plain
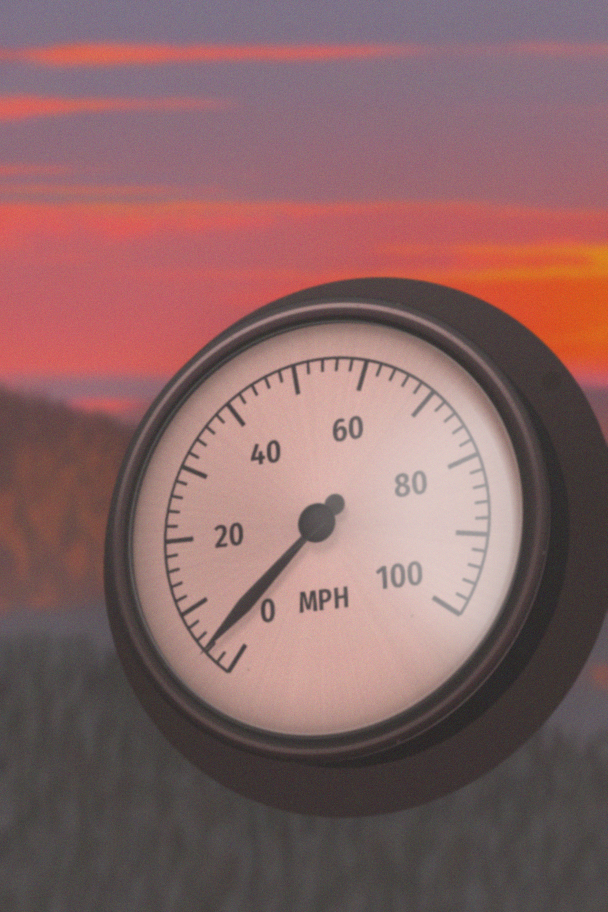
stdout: 4 mph
